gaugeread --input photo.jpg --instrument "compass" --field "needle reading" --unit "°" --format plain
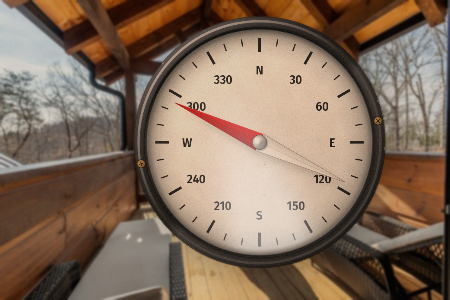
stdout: 295 °
